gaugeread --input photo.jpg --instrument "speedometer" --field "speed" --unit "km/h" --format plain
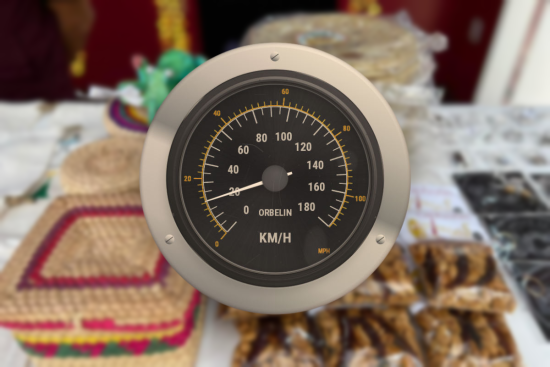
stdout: 20 km/h
